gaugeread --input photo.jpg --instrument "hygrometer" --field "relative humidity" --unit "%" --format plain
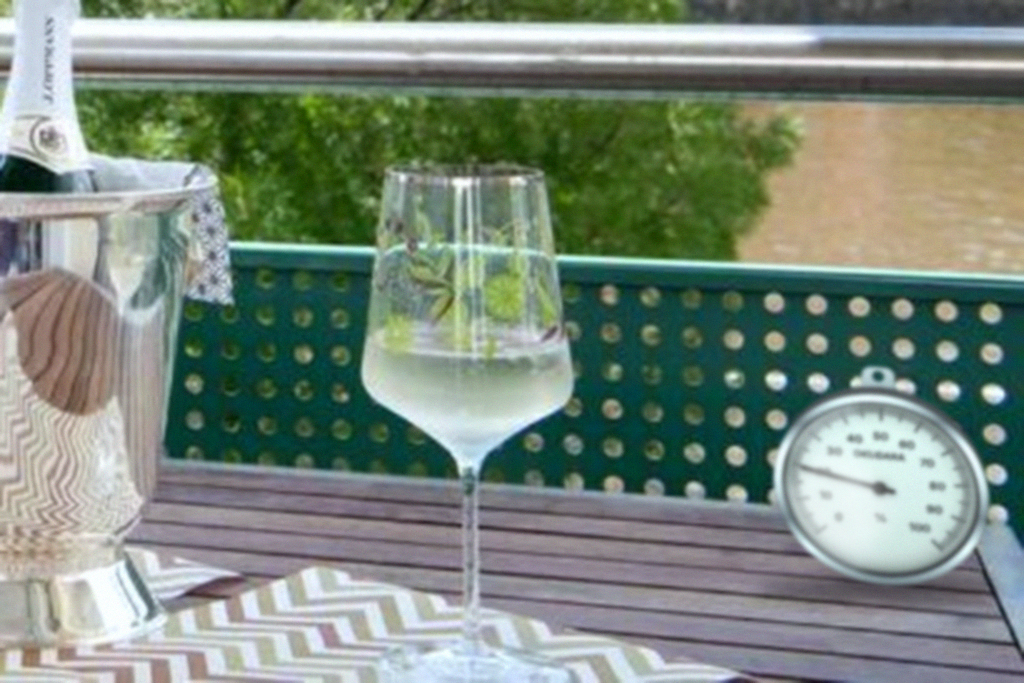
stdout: 20 %
